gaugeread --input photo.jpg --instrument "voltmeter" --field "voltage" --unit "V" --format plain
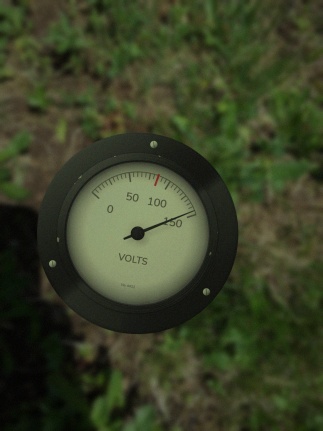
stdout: 145 V
